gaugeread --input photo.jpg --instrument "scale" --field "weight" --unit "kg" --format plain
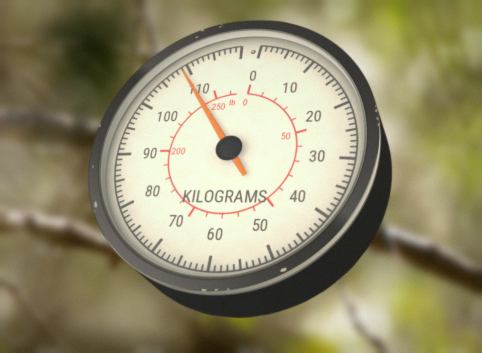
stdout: 109 kg
